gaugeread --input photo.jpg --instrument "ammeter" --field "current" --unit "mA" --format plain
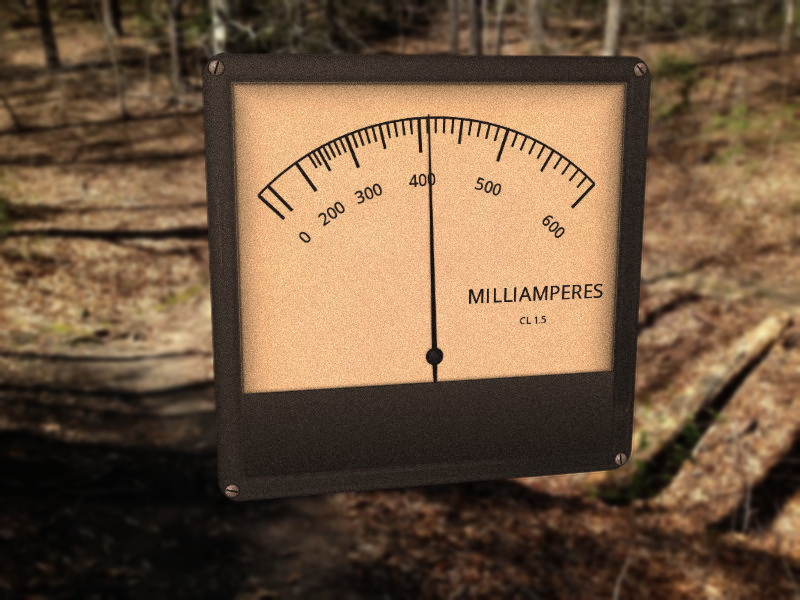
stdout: 410 mA
